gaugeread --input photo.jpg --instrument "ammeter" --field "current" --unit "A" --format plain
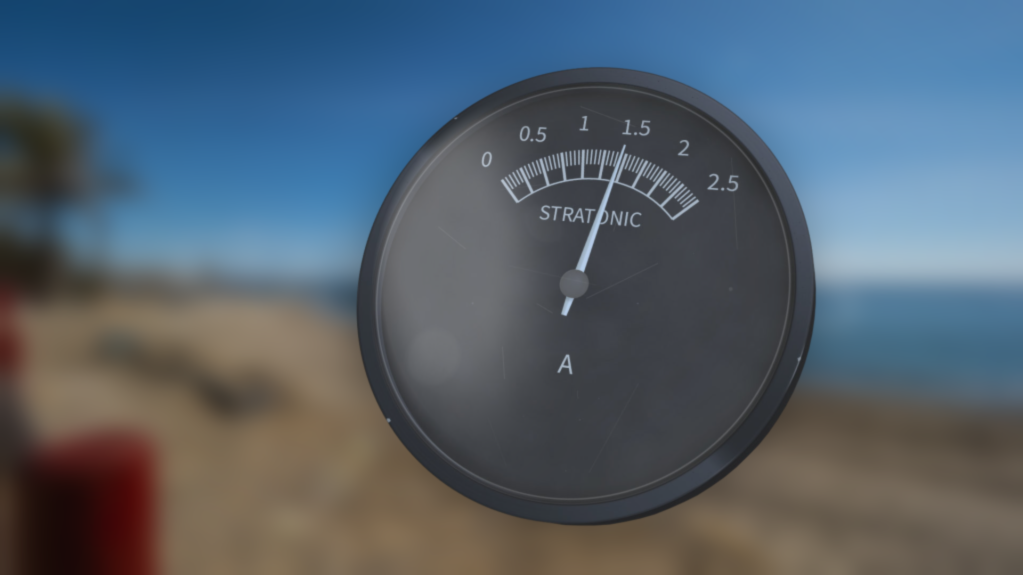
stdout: 1.5 A
